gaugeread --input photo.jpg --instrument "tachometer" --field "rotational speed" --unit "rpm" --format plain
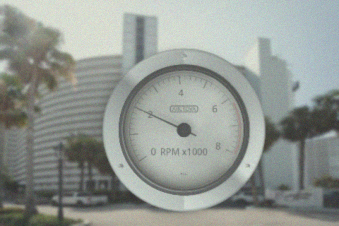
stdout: 2000 rpm
